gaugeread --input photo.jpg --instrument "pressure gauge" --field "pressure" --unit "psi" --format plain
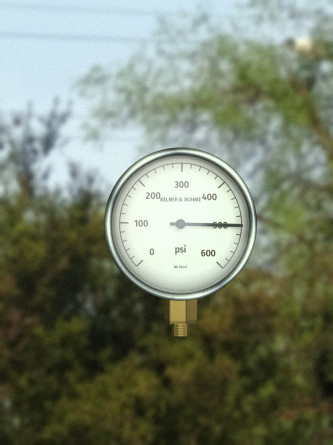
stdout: 500 psi
